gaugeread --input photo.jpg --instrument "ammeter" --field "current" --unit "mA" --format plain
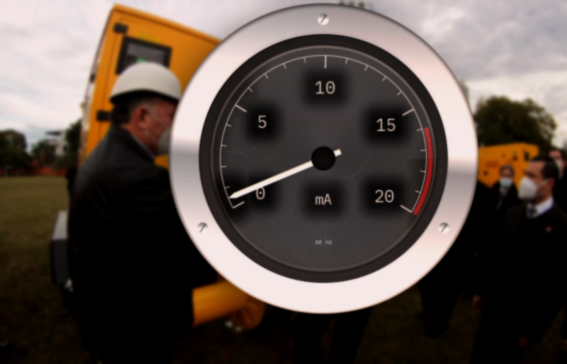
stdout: 0.5 mA
